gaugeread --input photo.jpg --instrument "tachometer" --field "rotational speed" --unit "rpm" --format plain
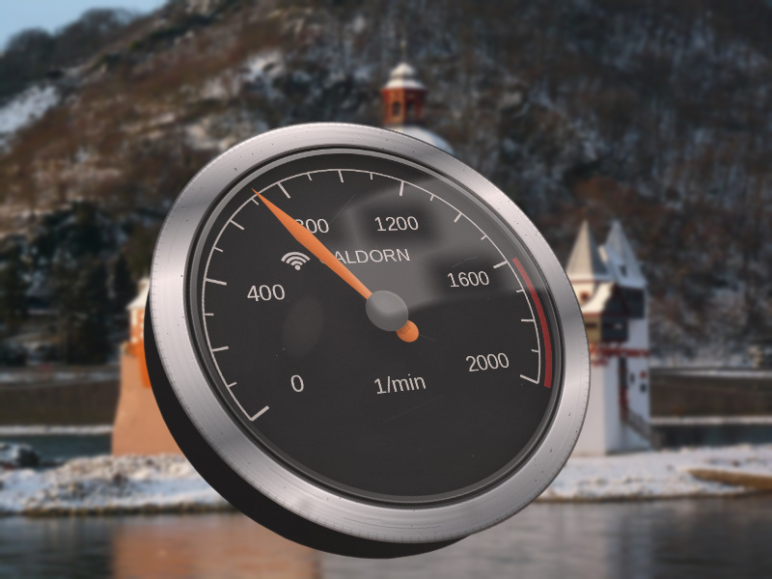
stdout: 700 rpm
